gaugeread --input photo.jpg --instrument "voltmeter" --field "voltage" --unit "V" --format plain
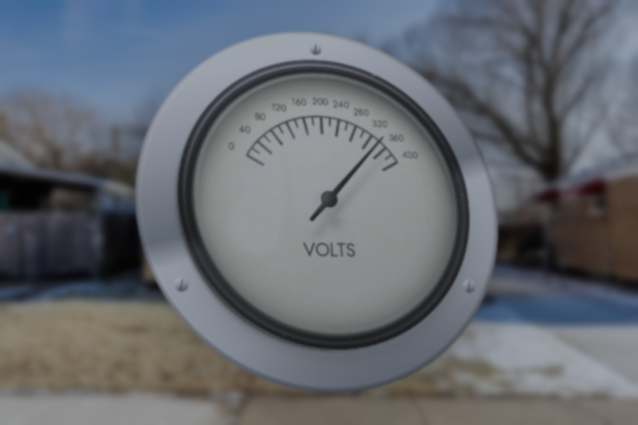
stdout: 340 V
